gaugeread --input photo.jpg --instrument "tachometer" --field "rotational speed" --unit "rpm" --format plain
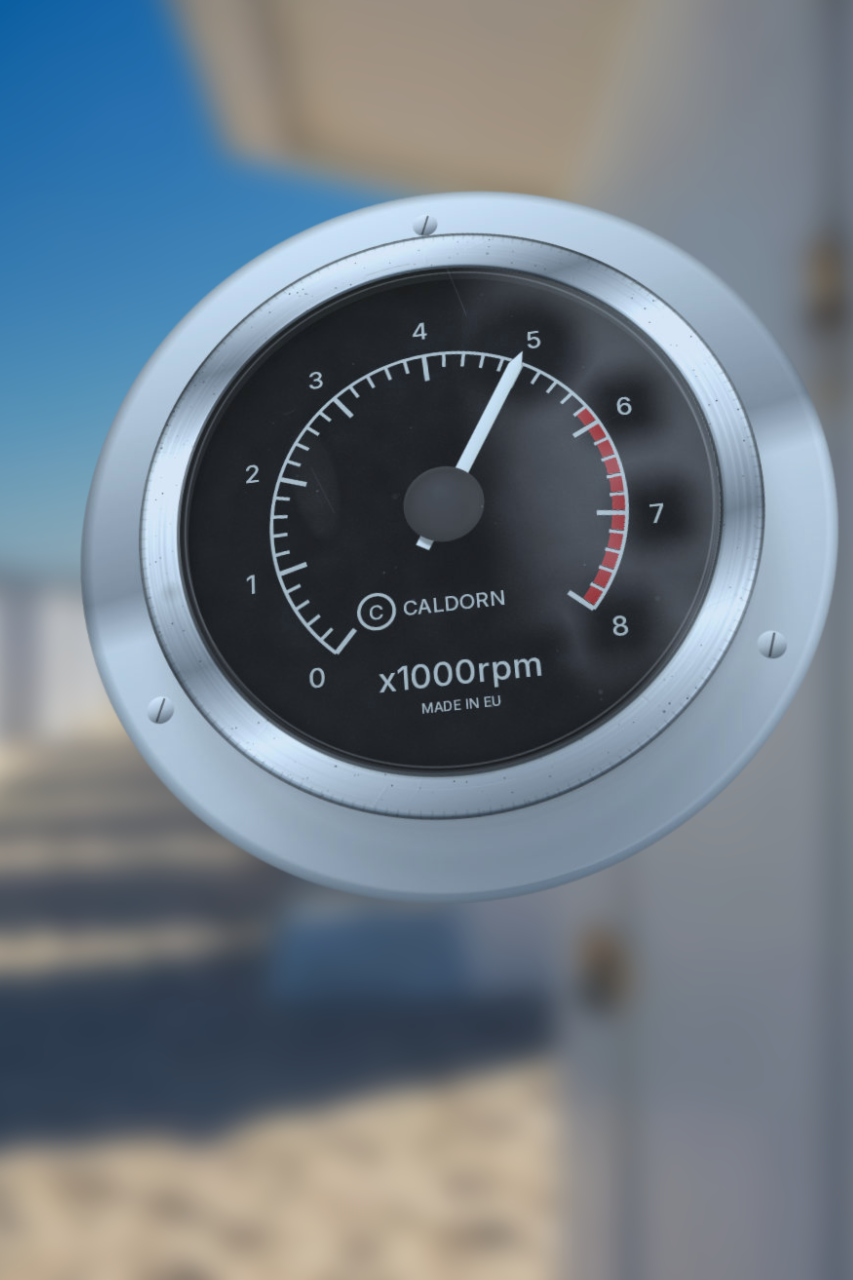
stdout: 5000 rpm
